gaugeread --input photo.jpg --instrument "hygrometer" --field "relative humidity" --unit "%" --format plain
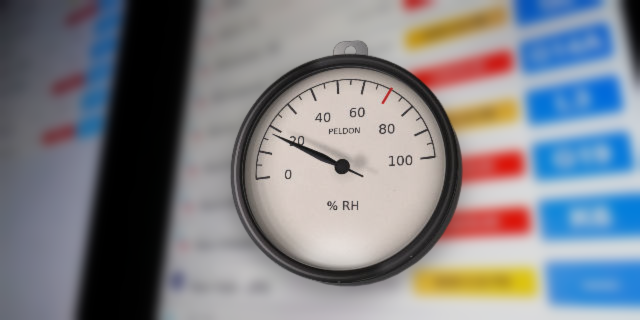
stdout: 17.5 %
